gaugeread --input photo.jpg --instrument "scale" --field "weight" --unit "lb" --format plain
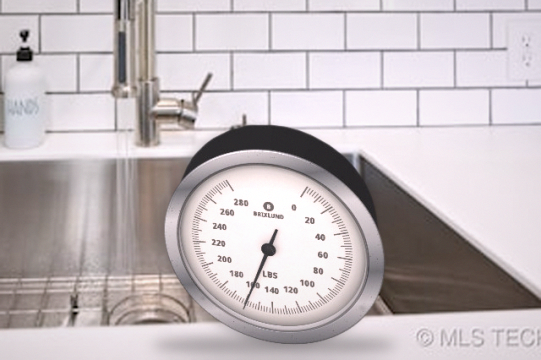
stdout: 160 lb
